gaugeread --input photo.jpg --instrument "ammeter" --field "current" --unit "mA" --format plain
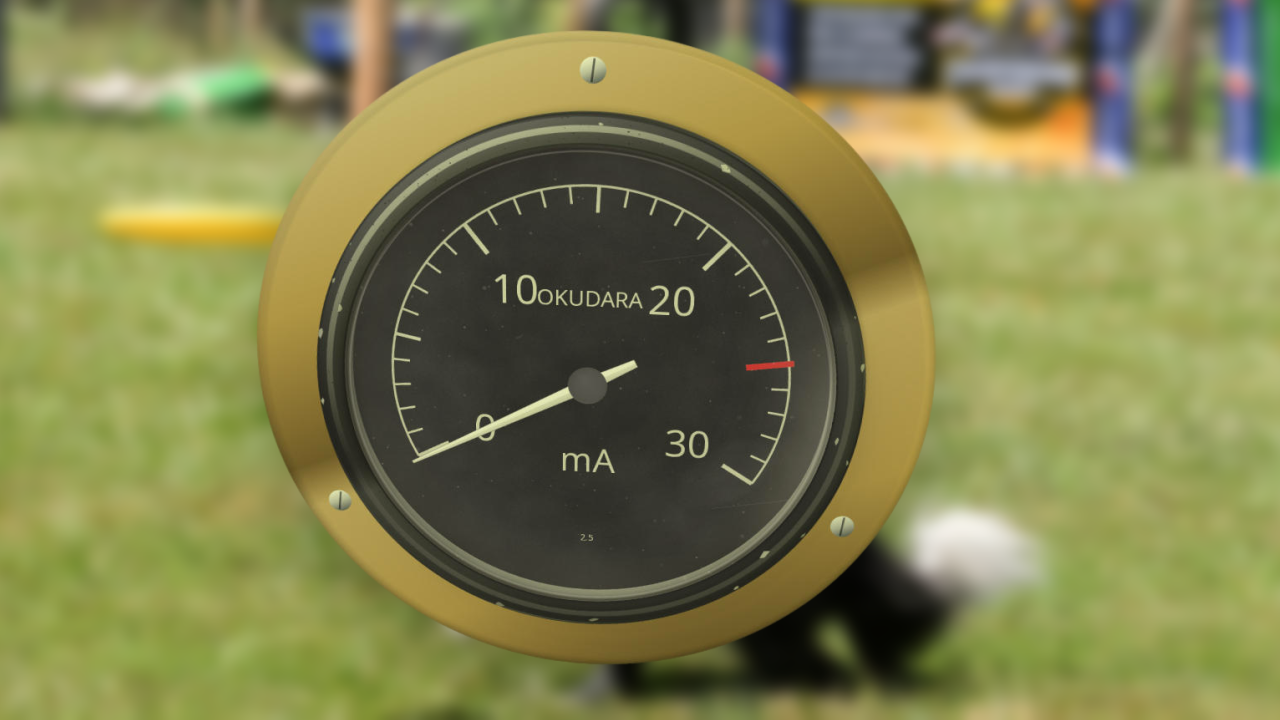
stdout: 0 mA
